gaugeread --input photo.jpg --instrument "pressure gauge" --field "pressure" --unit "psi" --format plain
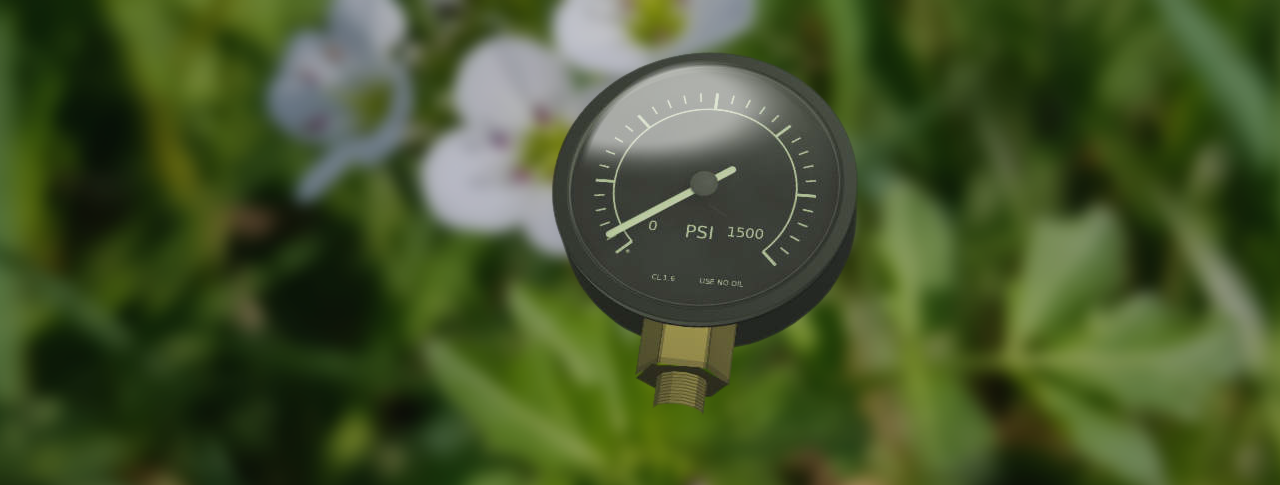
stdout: 50 psi
